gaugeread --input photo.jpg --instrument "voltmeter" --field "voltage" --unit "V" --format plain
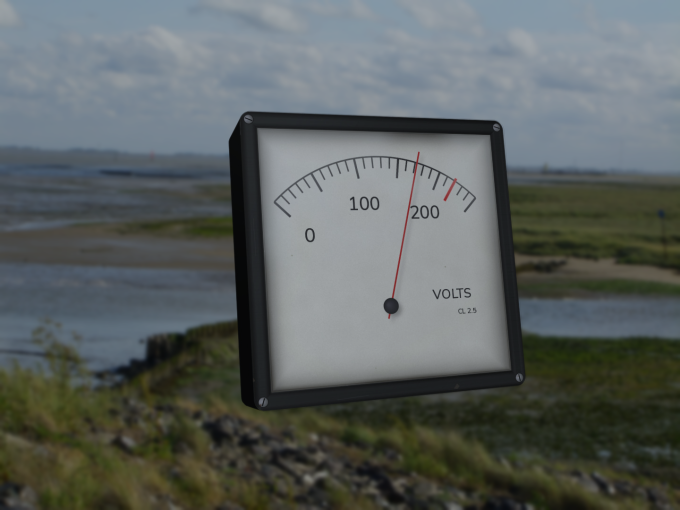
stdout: 170 V
